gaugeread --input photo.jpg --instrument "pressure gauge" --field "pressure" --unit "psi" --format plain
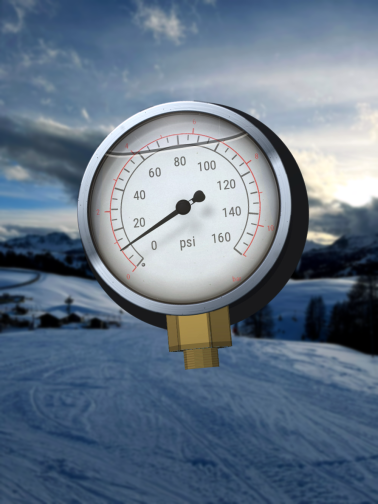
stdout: 10 psi
